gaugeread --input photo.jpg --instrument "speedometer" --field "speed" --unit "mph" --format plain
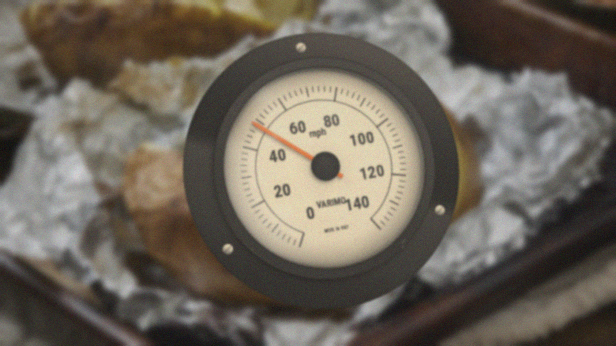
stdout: 48 mph
